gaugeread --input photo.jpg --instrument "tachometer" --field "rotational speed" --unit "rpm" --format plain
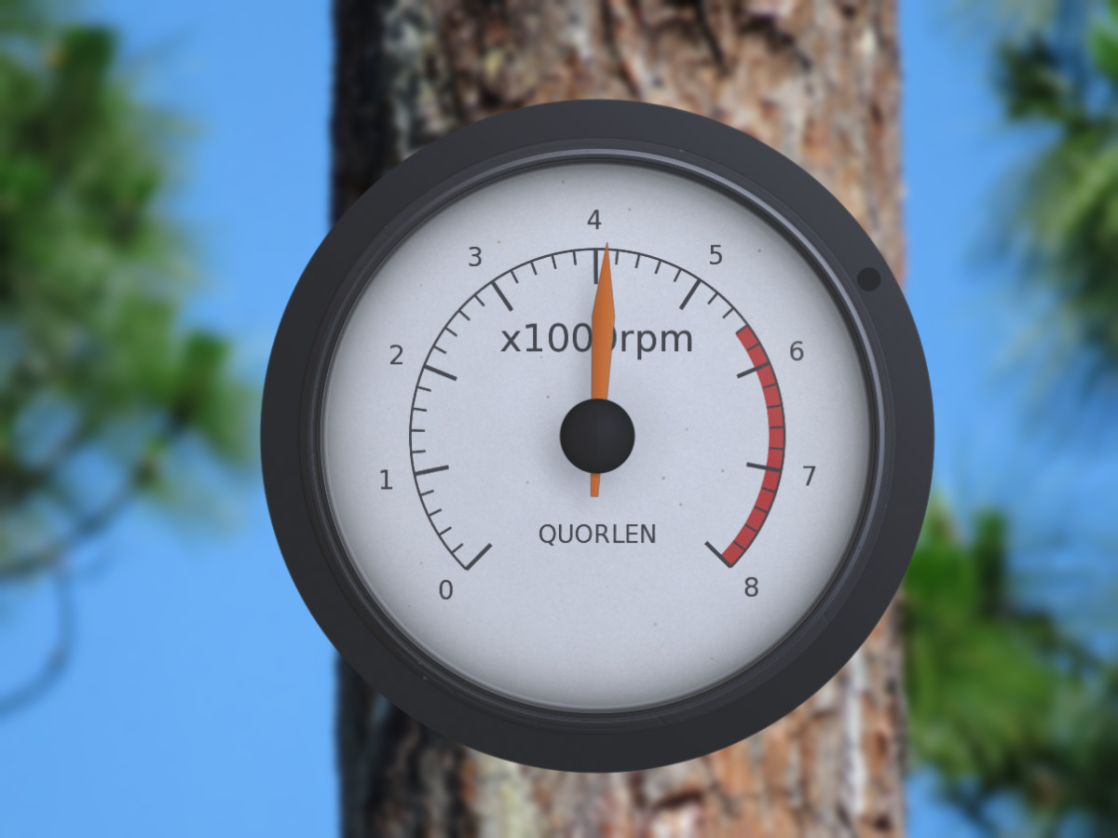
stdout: 4100 rpm
